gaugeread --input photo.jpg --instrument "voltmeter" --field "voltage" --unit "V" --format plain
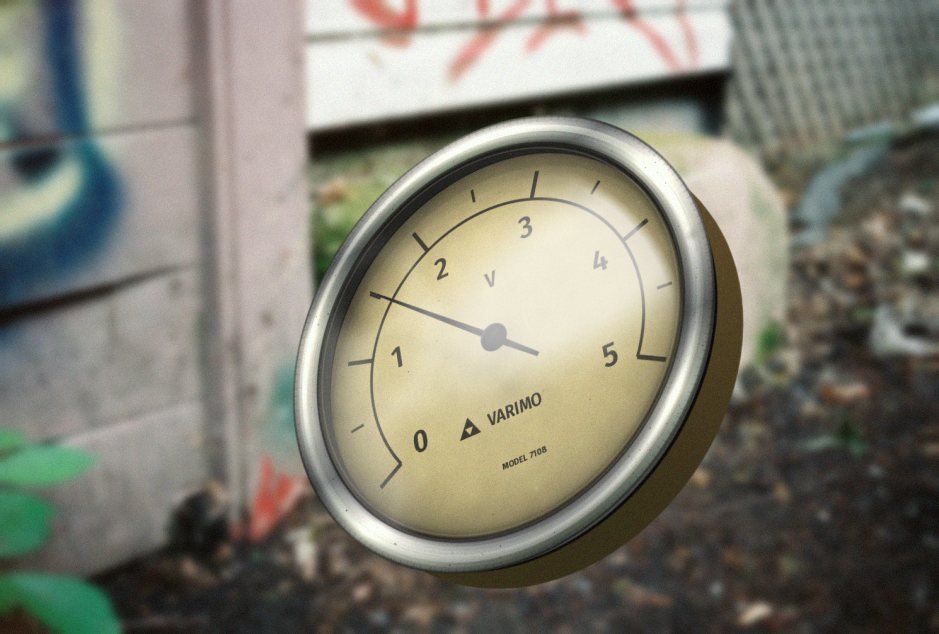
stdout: 1.5 V
